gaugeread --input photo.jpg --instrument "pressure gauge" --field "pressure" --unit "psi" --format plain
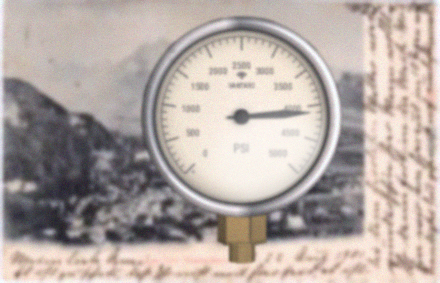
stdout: 4100 psi
